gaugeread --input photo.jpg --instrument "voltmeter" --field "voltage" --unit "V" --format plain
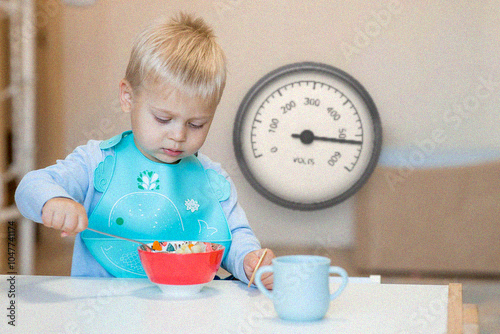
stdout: 520 V
